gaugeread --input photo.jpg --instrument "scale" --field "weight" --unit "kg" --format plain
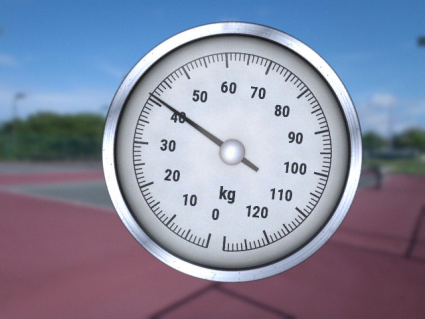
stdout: 41 kg
